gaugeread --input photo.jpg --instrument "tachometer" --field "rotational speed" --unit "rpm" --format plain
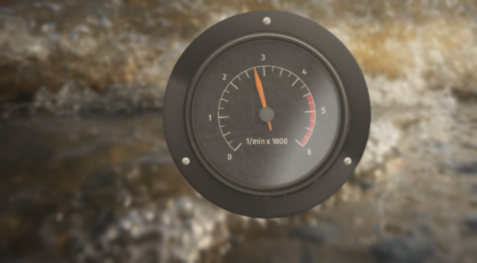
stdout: 2750 rpm
